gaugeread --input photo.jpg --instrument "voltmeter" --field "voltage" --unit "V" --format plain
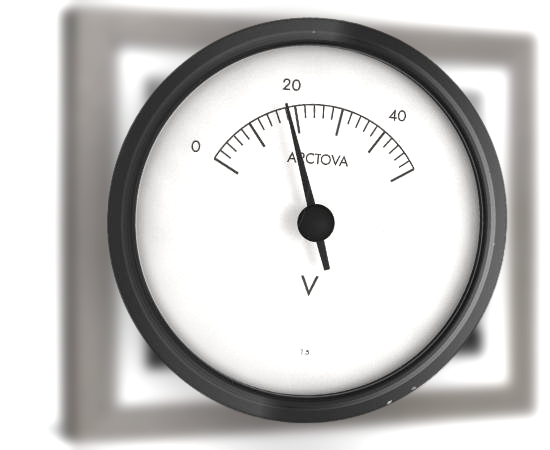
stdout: 18 V
